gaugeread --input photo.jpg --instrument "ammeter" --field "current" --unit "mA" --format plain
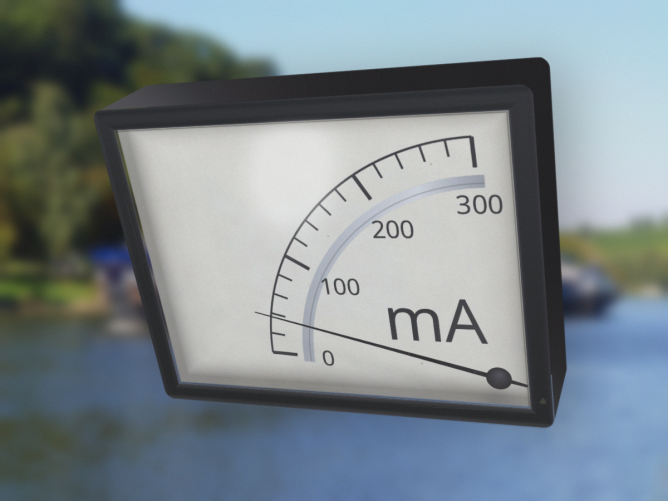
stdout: 40 mA
